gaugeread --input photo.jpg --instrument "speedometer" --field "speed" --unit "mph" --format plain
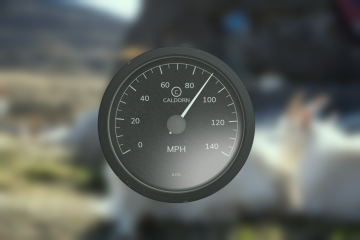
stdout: 90 mph
